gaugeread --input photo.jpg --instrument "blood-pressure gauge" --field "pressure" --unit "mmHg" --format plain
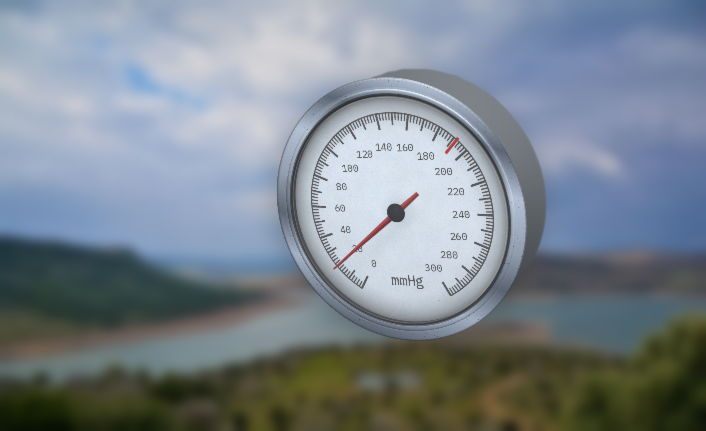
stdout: 20 mmHg
